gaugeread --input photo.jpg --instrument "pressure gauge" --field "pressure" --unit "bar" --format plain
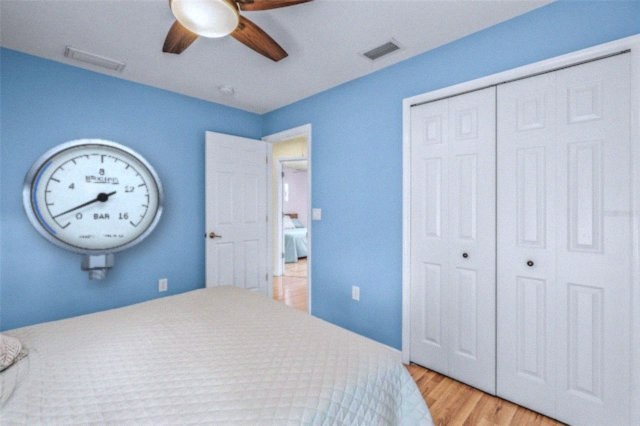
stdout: 1 bar
